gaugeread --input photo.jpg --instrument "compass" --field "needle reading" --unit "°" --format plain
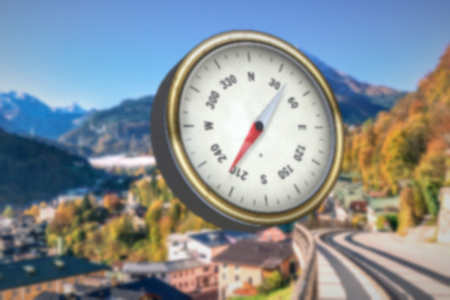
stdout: 220 °
